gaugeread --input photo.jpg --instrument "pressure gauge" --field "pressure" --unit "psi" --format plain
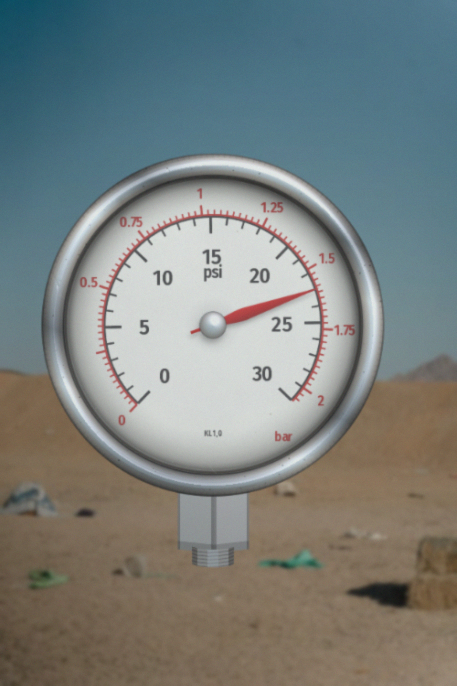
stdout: 23 psi
